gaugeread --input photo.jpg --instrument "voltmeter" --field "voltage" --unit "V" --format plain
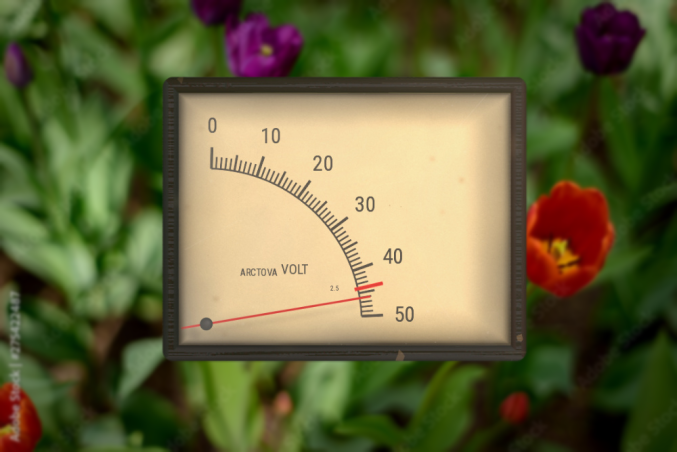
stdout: 46 V
